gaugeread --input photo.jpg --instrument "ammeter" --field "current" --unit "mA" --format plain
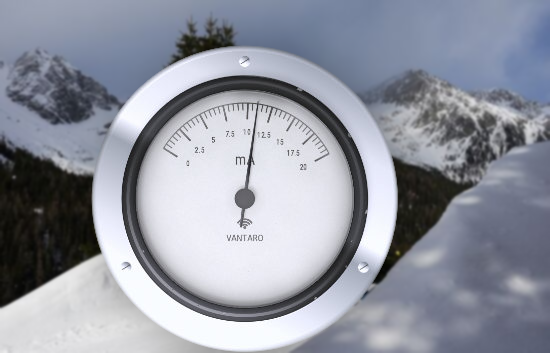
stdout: 11 mA
